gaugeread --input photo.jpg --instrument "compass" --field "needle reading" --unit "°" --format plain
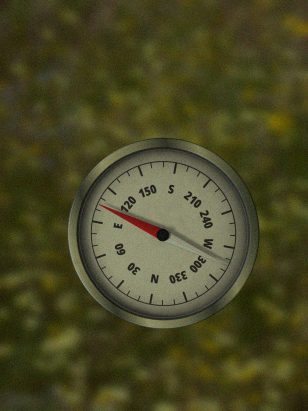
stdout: 105 °
